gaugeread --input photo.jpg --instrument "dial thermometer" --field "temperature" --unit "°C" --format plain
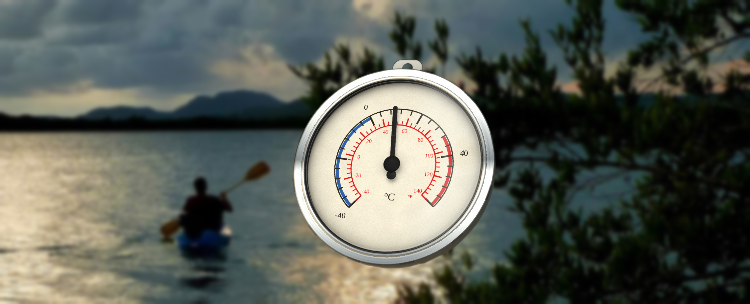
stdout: 10 °C
